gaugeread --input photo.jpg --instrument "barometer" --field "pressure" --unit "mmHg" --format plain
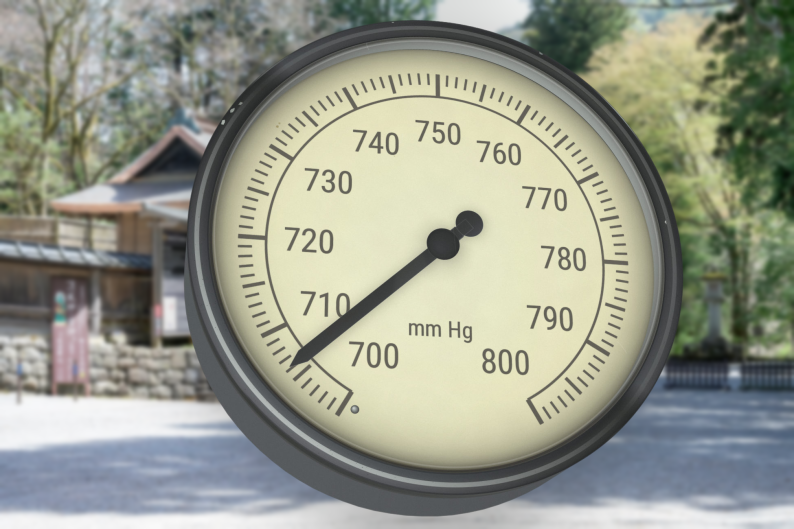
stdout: 706 mmHg
